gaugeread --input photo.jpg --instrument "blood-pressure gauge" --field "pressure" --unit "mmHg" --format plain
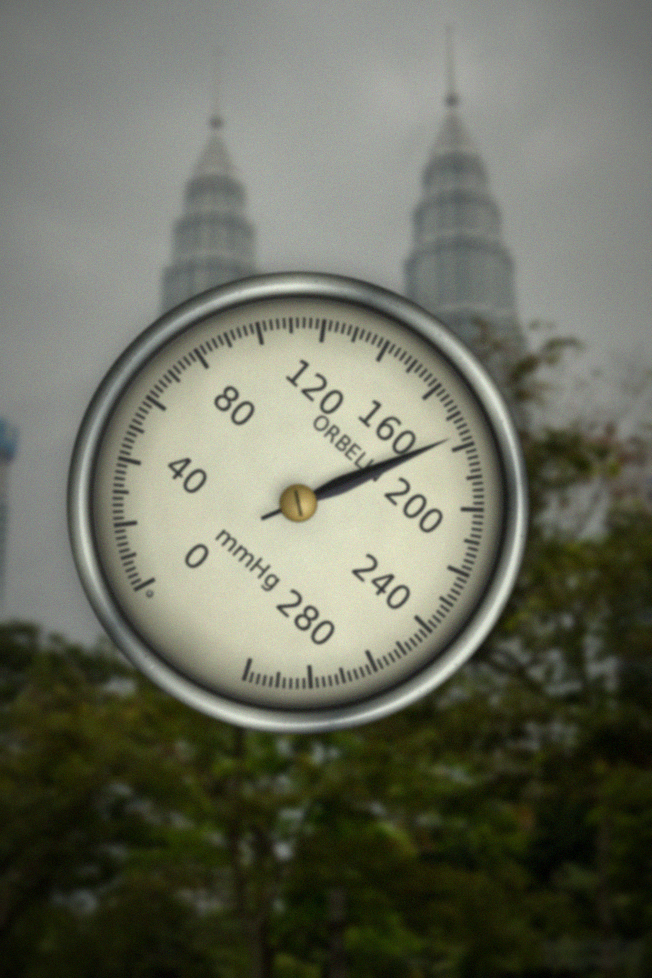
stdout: 176 mmHg
